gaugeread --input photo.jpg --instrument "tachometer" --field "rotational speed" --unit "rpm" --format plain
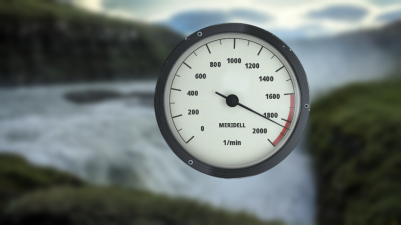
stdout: 1850 rpm
